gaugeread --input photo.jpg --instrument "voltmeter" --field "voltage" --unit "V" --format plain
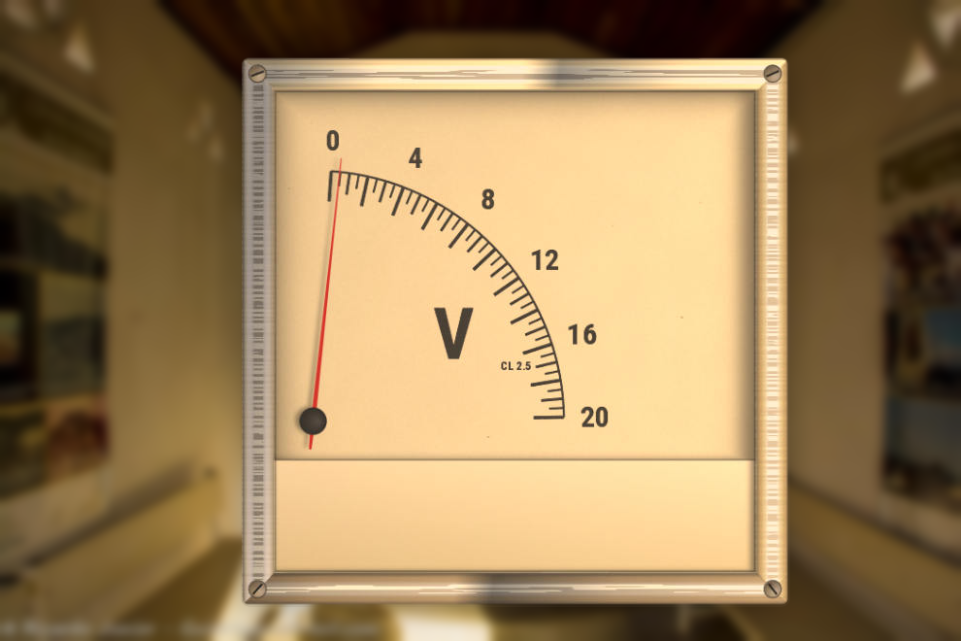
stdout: 0.5 V
